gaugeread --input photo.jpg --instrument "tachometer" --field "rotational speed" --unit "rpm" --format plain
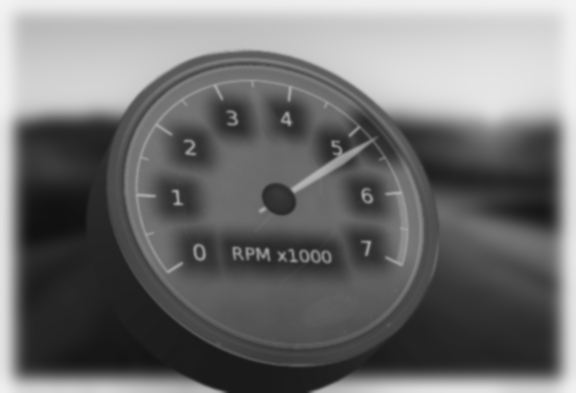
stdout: 5250 rpm
